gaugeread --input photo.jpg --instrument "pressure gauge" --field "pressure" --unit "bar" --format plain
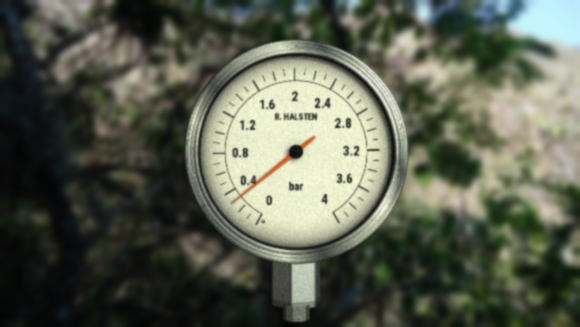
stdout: 0.3 bar
